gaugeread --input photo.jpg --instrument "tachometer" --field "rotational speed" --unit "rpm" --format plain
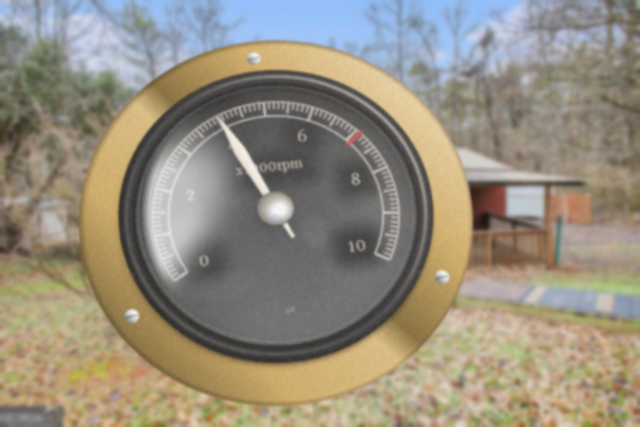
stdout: 4000 rpm
